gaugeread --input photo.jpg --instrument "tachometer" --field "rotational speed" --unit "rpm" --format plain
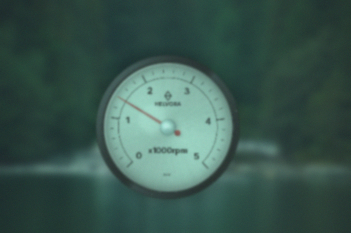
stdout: 1400 rpm
